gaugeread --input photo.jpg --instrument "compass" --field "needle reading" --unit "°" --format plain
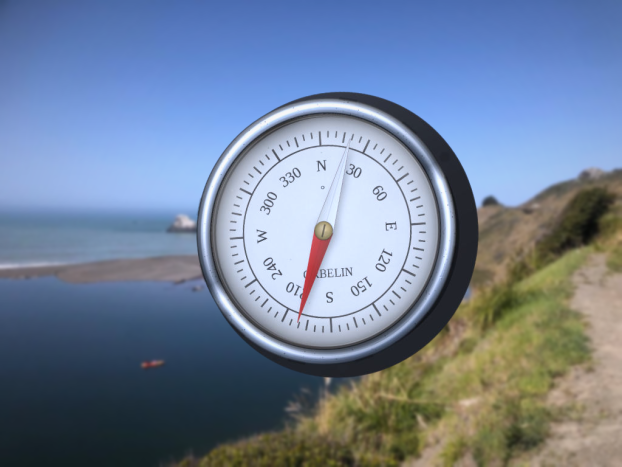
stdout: 200 °
